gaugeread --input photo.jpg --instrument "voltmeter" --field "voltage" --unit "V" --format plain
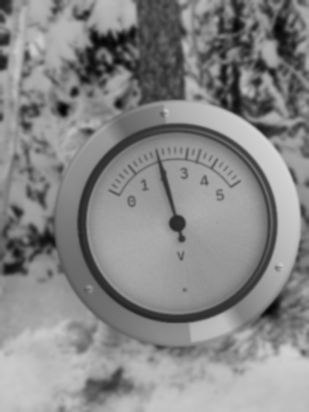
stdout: 2 V
